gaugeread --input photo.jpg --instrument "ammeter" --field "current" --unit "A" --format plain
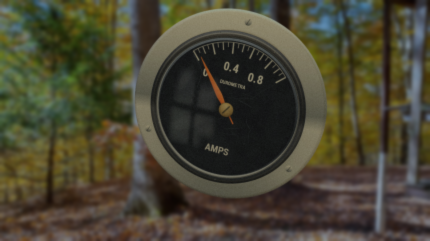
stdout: 0.05 A
